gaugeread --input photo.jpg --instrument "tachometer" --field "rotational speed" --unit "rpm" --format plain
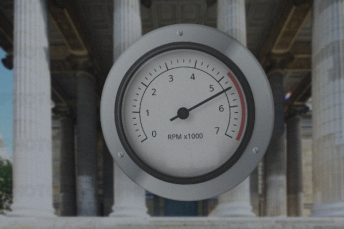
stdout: 5400 rpm
